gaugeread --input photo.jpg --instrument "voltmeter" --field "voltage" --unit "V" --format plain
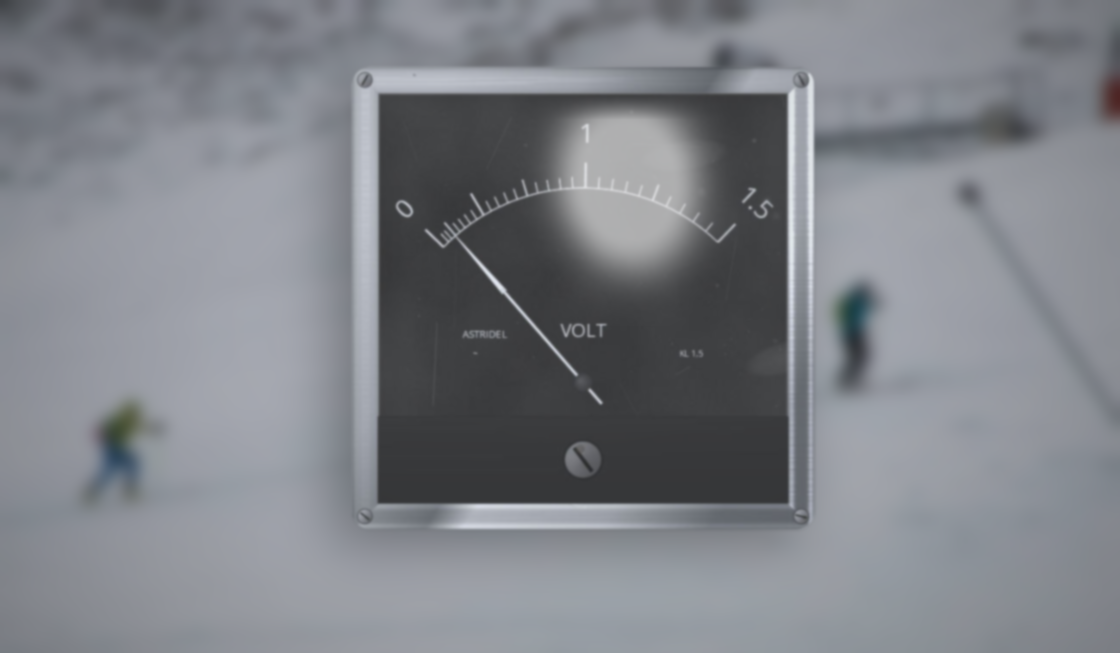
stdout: 0.25 V
